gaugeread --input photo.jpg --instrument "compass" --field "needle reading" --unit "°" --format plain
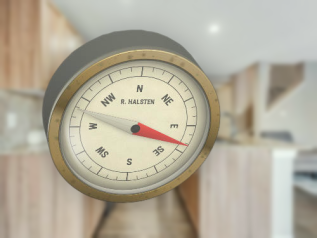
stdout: 110 °
